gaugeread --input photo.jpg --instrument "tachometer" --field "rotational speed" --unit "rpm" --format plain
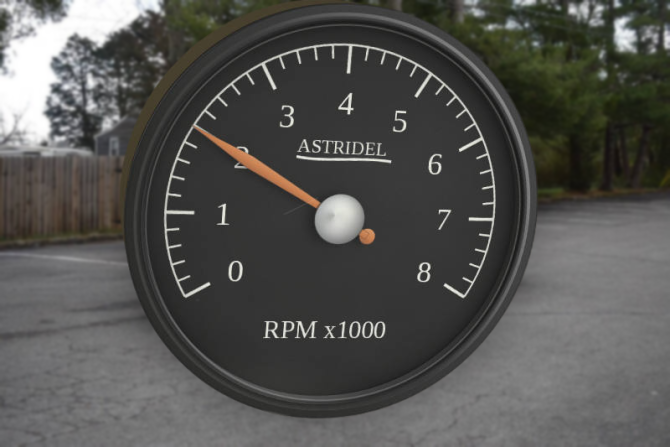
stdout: 2000 rpm
